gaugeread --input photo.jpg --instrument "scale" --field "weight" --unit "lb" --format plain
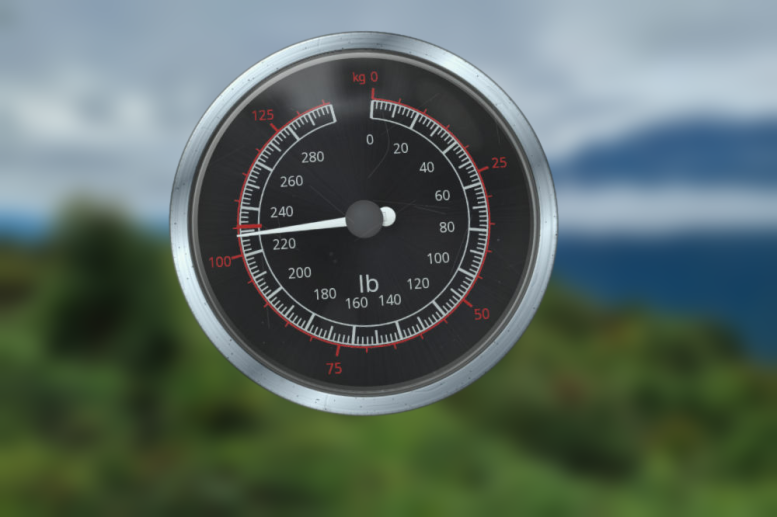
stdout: 228 lb
